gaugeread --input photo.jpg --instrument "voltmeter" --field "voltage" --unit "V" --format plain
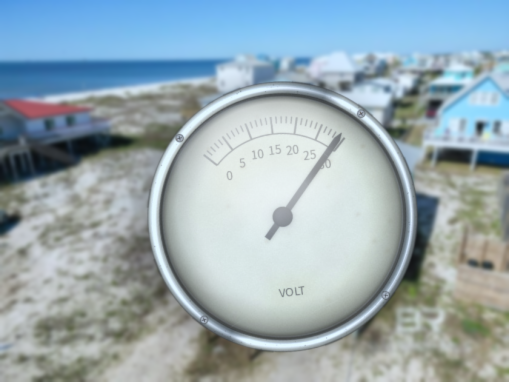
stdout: 29 V
